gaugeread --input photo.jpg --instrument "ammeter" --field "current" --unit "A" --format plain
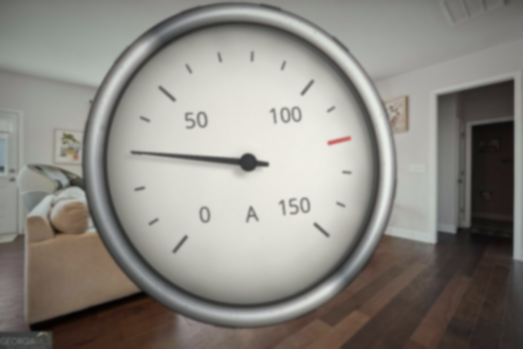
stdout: 30 A
